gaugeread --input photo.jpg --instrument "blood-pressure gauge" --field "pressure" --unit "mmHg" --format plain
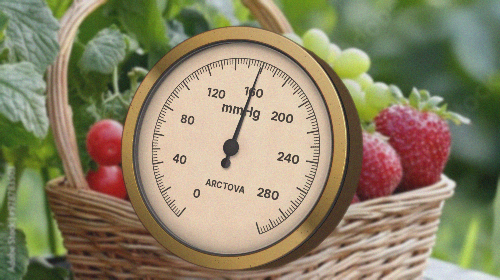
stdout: 160 mmHg
